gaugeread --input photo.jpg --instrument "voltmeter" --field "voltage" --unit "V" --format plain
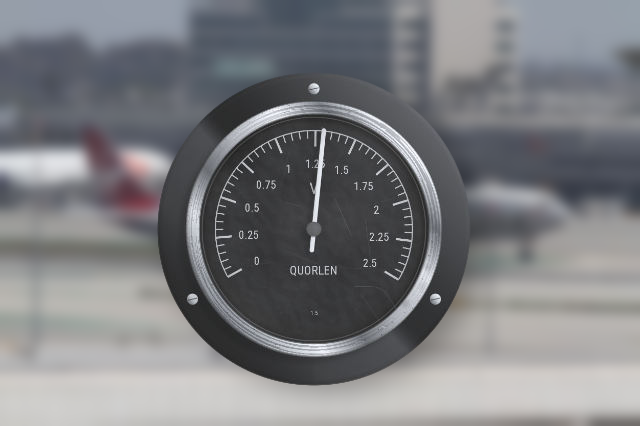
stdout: 1.3 V
